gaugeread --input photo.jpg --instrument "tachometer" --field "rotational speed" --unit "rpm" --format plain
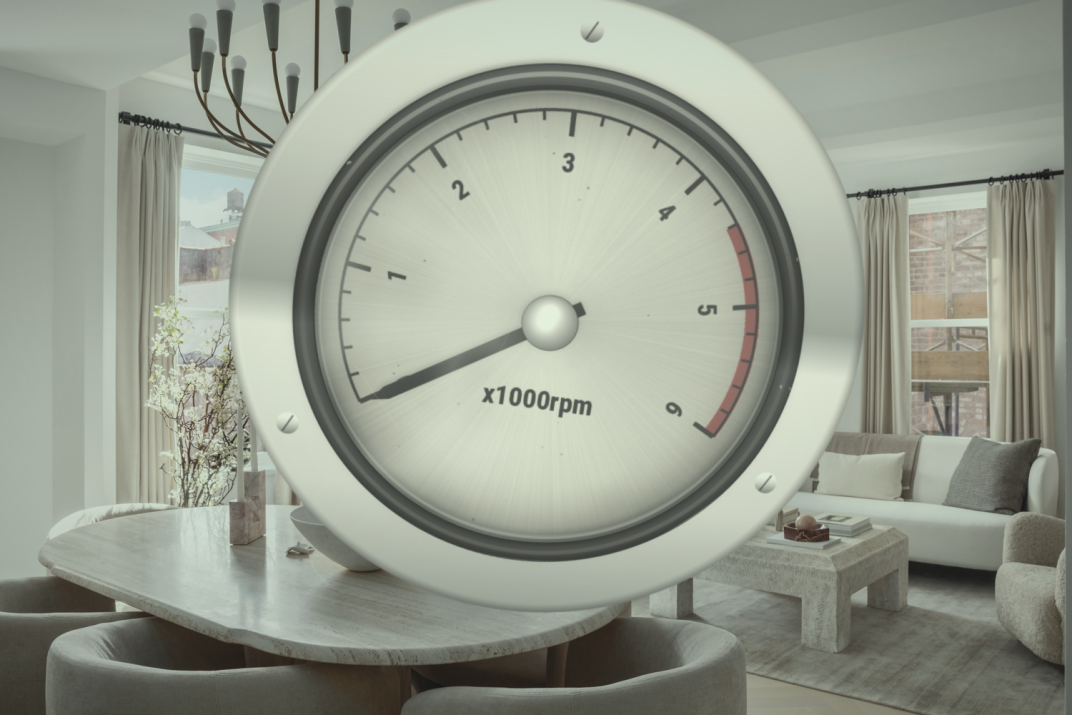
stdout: 0 rpm
